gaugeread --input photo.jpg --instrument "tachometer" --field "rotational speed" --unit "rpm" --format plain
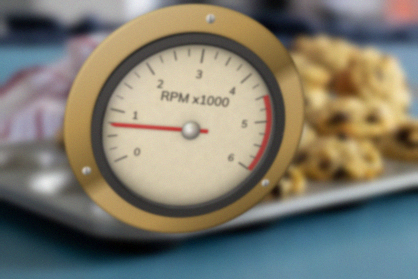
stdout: 750 rpm
